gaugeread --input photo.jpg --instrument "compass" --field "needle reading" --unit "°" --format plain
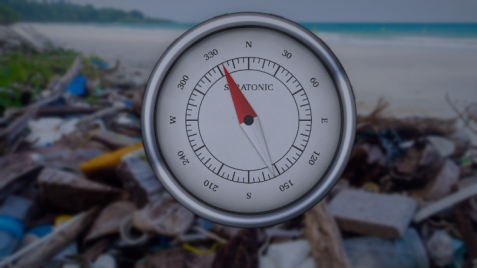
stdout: 335 °
